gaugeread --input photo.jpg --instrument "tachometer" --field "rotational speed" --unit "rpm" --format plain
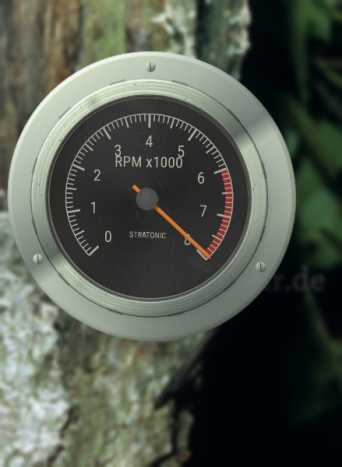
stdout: 7900 rpm
